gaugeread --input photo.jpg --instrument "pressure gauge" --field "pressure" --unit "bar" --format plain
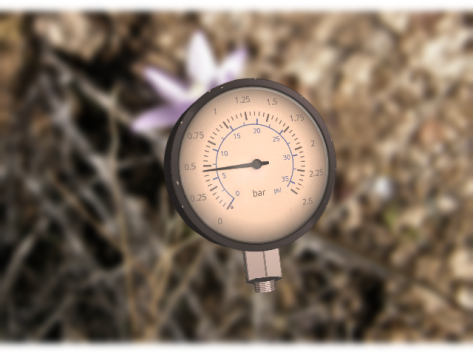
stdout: 0.45 bar
